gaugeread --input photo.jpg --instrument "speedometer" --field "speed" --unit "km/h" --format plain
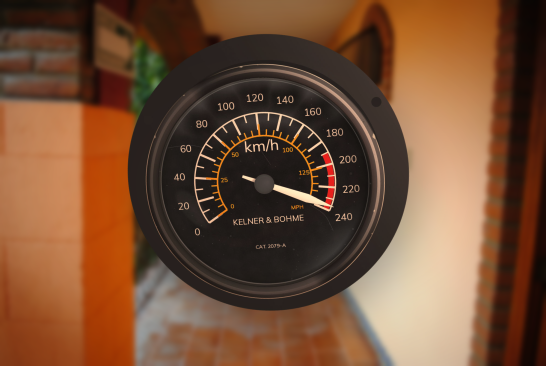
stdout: 235 km/h
